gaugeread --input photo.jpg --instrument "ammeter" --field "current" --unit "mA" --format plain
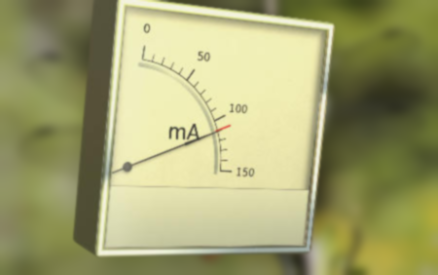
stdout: 110 mA
